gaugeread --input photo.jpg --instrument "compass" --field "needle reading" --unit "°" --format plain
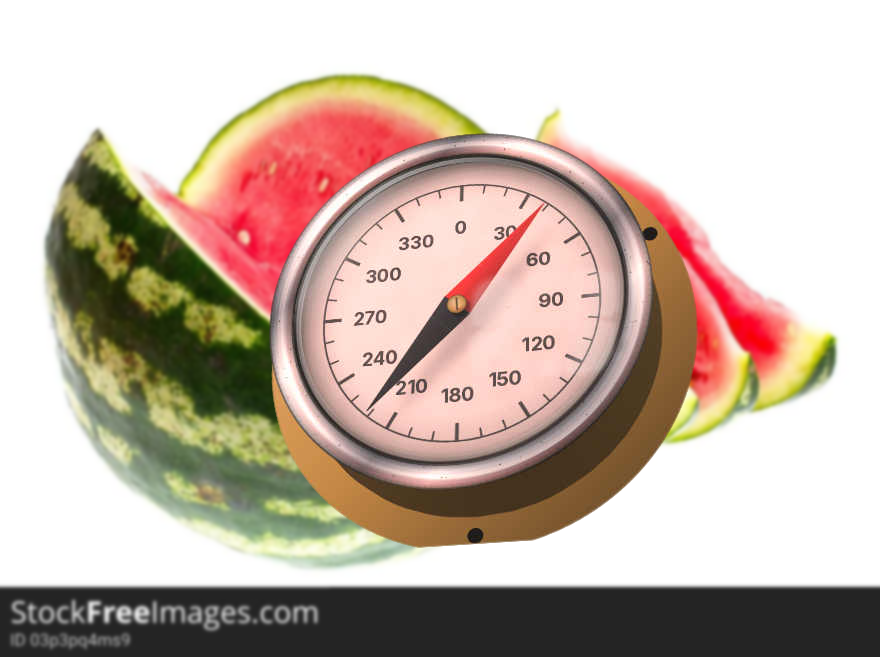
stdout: 40 °
